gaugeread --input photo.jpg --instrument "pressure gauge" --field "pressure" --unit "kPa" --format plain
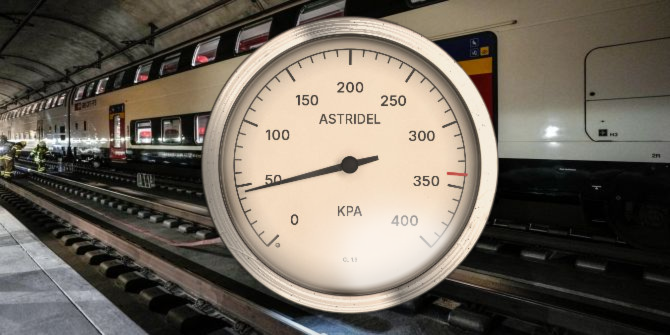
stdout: 45 kPa
